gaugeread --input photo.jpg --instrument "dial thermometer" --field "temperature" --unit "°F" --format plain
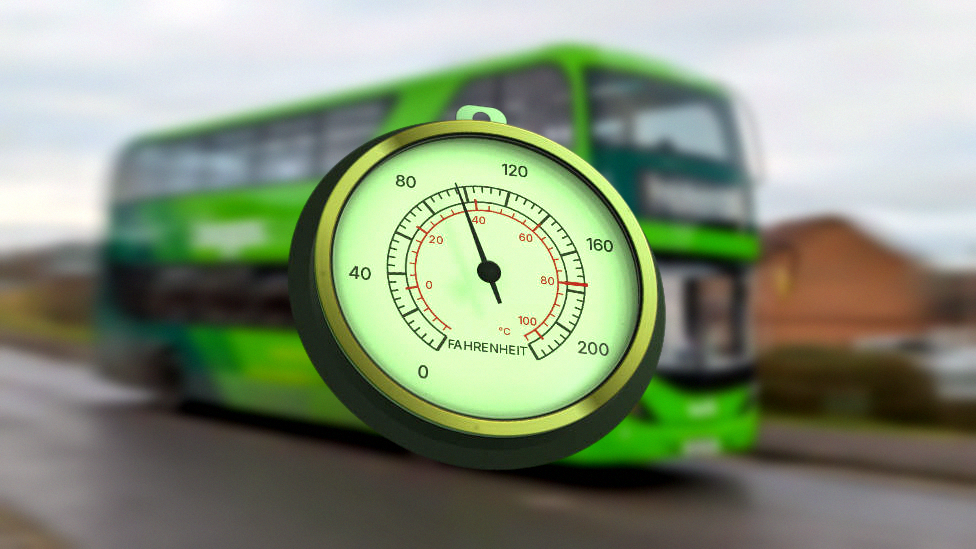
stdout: 96 °F
